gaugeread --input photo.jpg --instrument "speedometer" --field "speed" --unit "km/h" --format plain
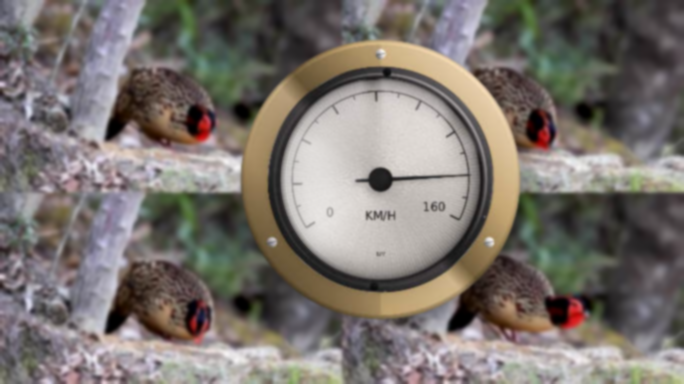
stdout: 140 km/h
